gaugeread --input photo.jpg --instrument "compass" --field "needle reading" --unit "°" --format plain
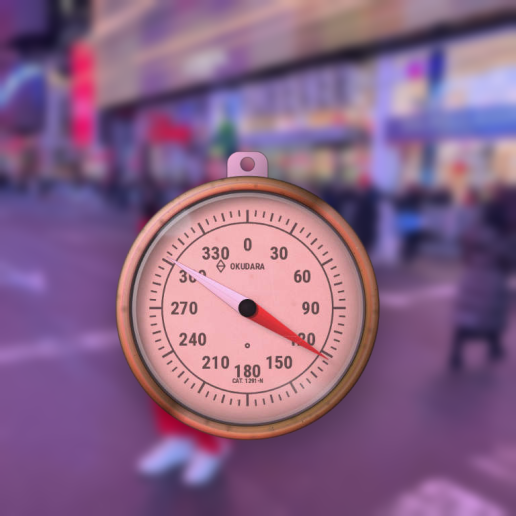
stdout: 122.5 °
